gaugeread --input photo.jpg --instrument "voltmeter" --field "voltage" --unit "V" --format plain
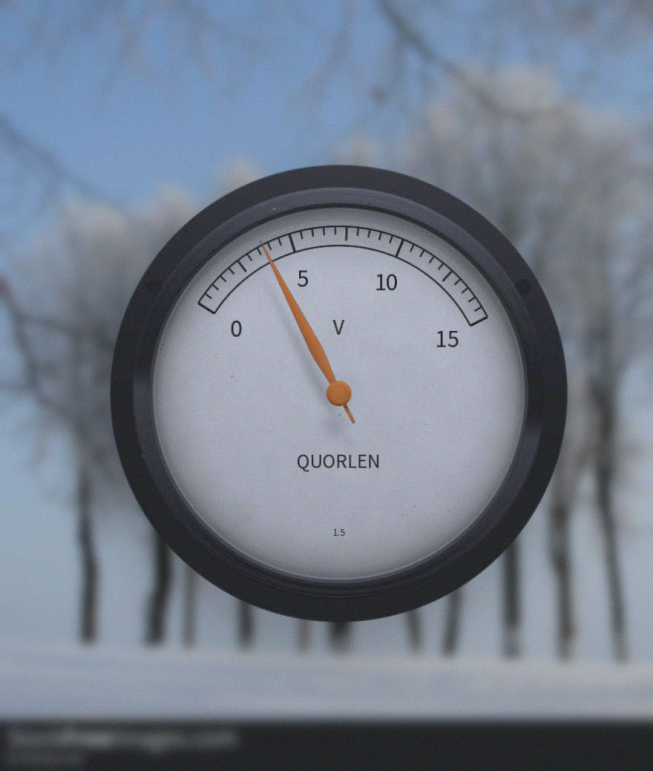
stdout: 3.75 V
